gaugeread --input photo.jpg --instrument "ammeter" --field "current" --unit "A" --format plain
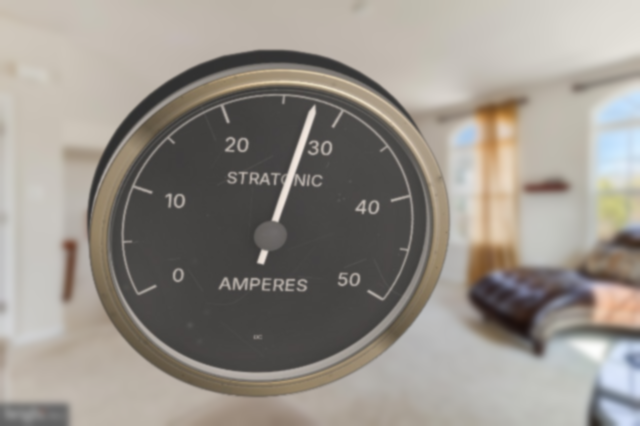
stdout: 27.5 A
